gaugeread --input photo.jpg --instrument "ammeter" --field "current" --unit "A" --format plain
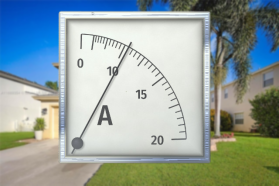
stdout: 10.5 A
